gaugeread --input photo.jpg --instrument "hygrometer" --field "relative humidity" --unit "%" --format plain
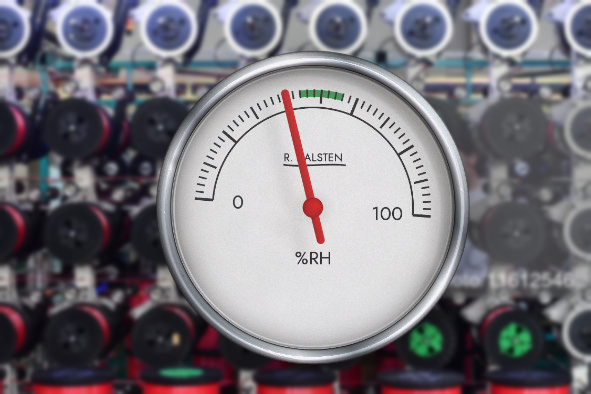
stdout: 40 %
